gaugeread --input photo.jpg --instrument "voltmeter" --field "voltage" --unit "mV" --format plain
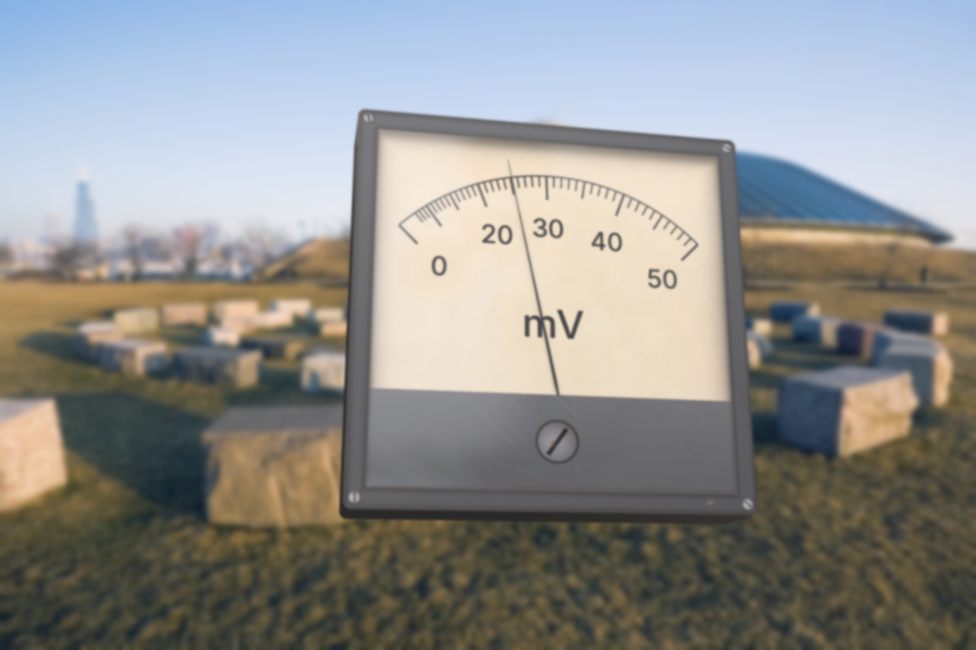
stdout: 25 mV
